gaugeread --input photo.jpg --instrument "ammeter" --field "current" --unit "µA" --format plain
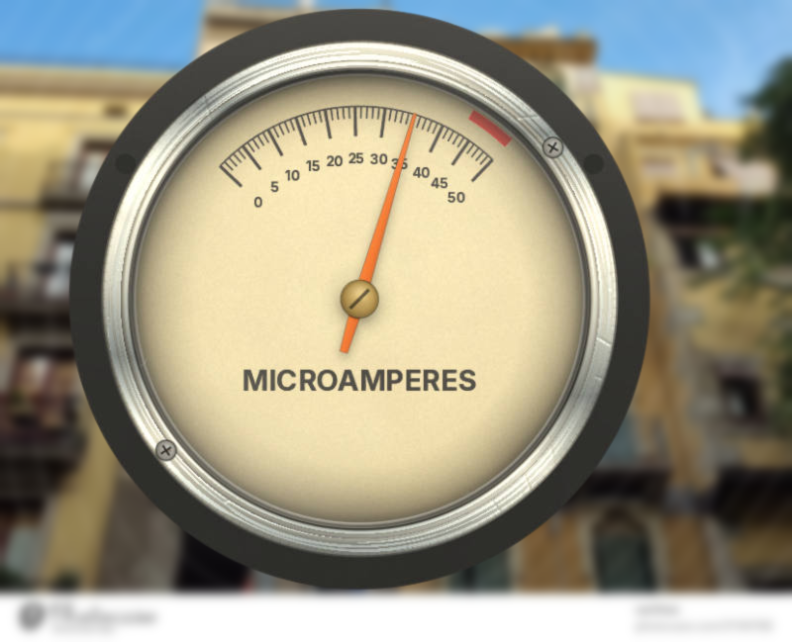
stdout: 35 µA
